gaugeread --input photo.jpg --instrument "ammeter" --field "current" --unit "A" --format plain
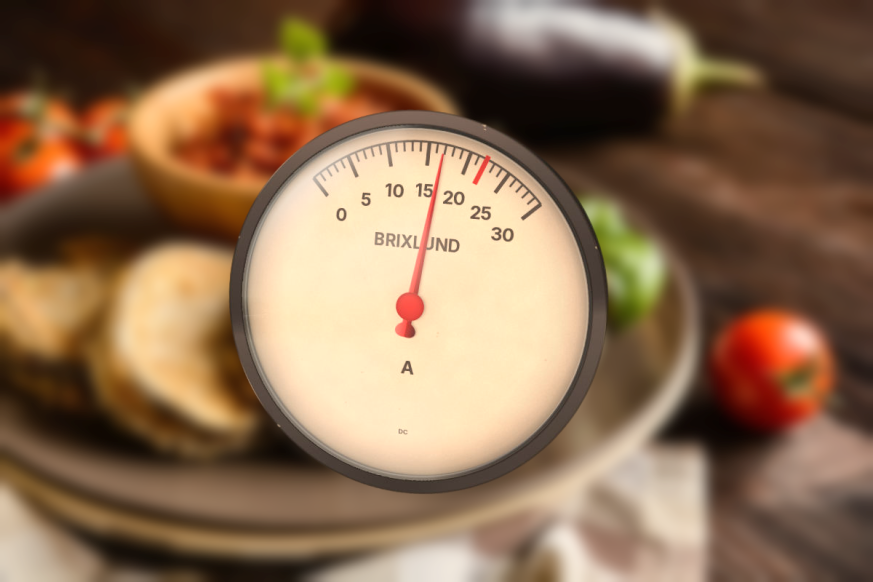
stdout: 17 A
